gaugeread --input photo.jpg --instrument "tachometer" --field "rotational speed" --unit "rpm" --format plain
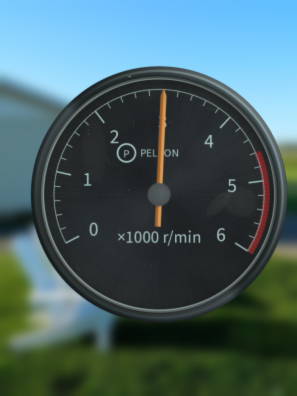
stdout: 3000 rpm
